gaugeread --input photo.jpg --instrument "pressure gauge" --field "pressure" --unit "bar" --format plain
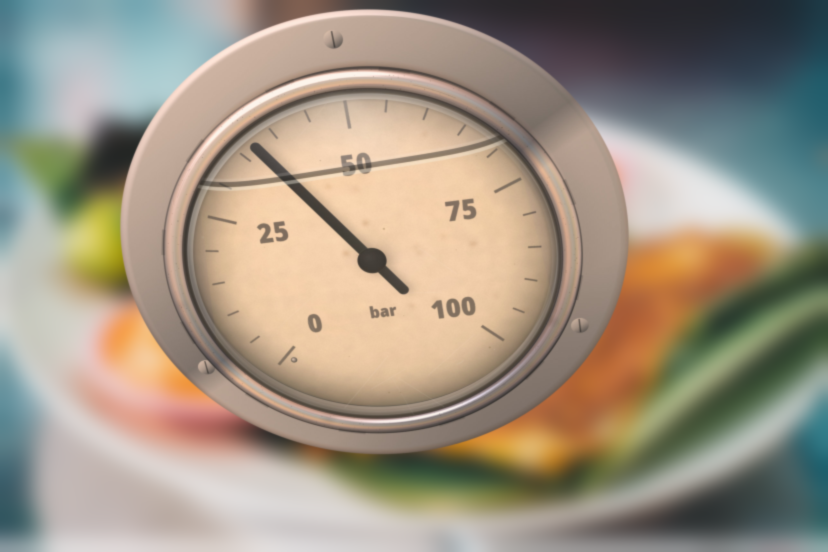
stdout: 37.5 bar
